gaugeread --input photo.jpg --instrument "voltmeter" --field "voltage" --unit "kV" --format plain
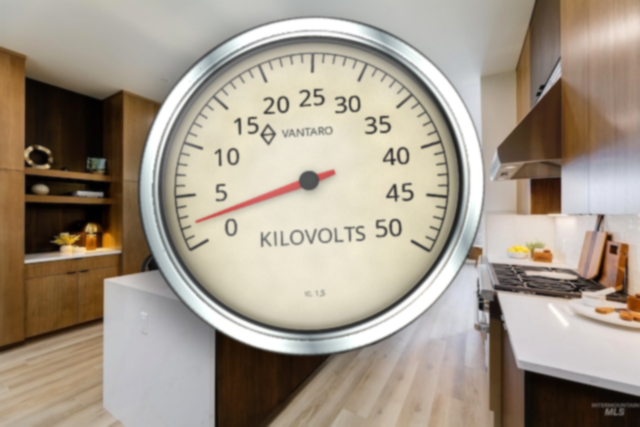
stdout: 2 kV
